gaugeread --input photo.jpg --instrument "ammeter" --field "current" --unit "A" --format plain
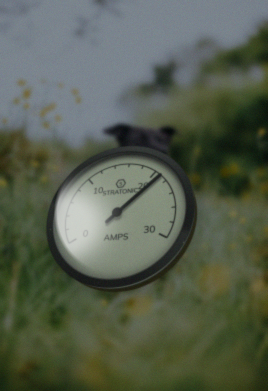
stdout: 21 A
